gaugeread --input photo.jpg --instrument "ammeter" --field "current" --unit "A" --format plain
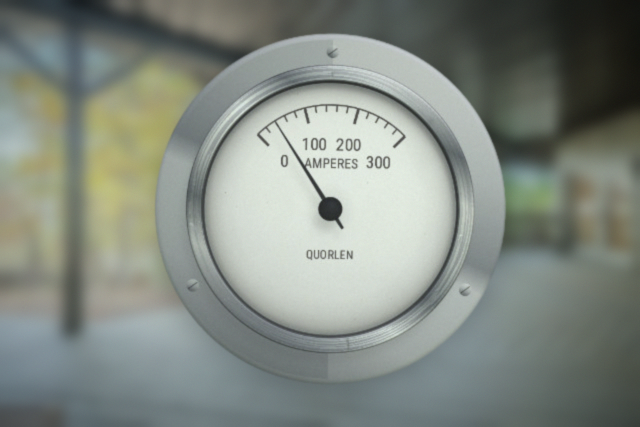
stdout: 40 A
